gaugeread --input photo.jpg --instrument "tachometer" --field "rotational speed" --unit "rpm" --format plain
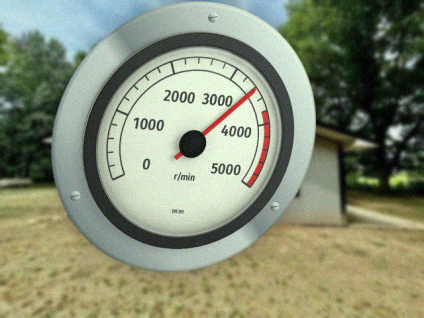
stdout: 3400 rpm
